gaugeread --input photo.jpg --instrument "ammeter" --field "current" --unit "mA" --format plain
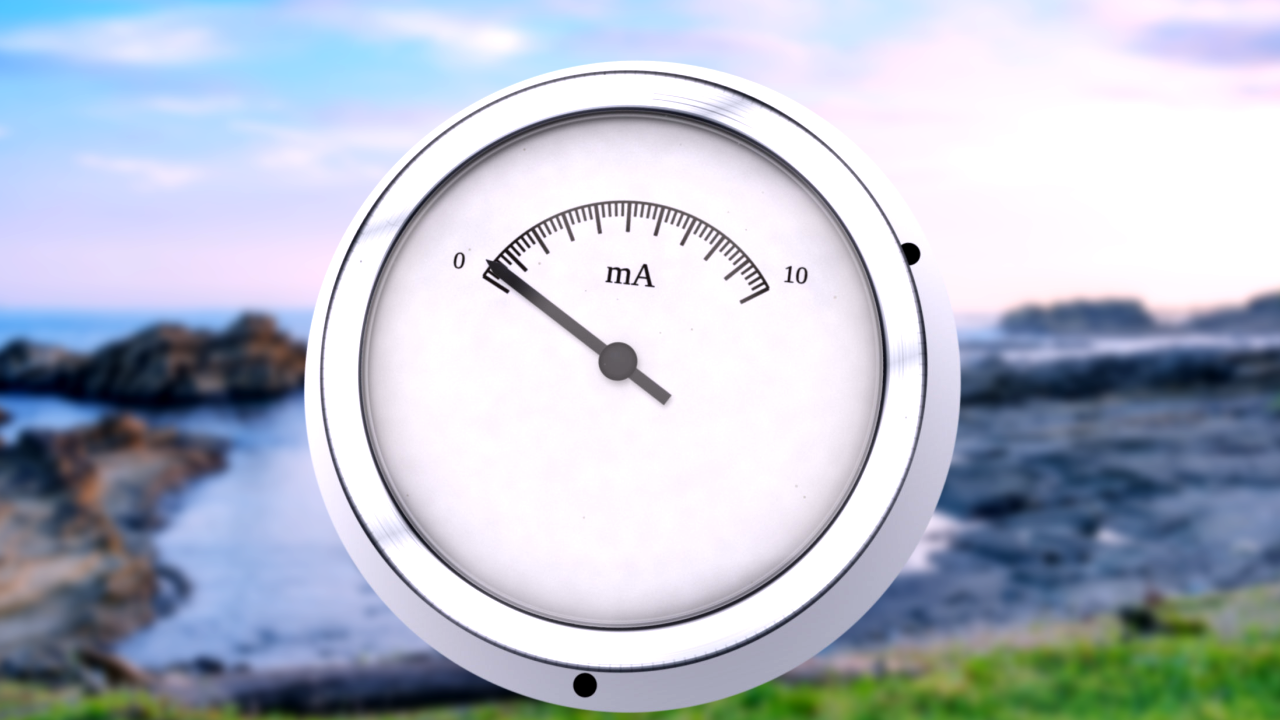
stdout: 0.4 mA
